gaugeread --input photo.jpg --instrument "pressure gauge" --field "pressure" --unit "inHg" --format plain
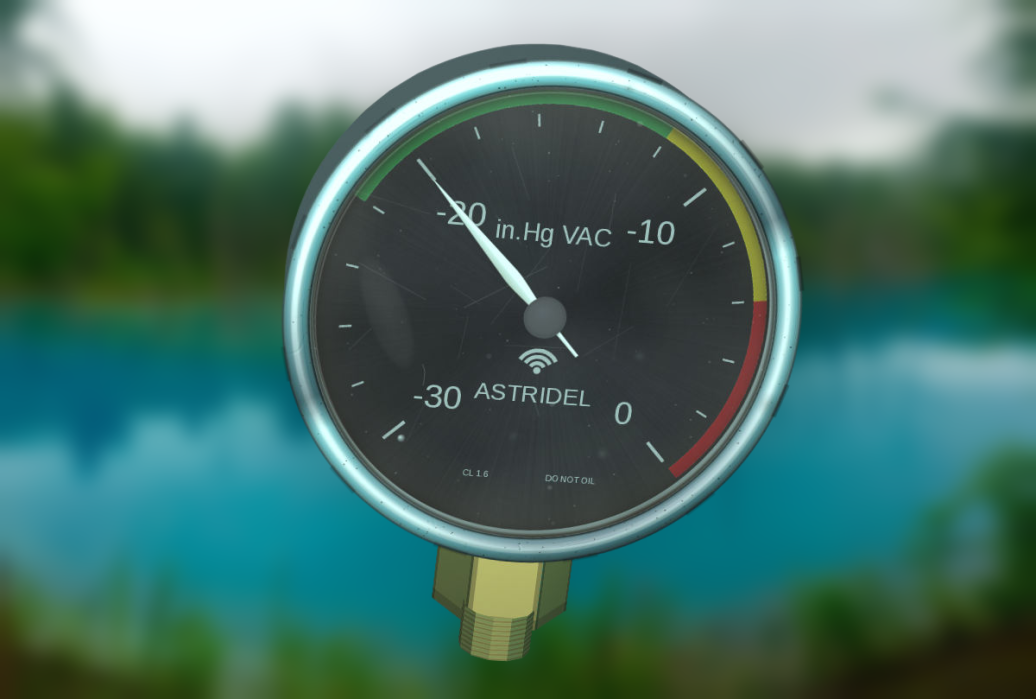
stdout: -20 inHg
